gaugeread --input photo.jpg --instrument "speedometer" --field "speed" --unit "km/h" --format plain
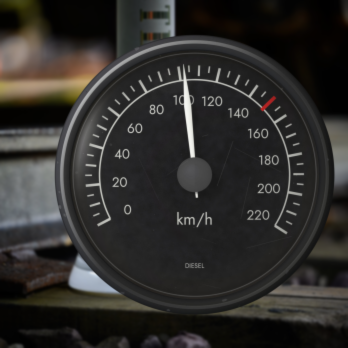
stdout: 102.5 km/h
